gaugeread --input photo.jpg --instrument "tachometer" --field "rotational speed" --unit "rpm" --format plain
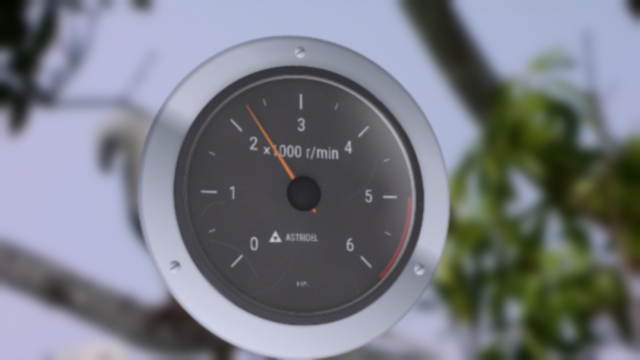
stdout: 2250 rpm
